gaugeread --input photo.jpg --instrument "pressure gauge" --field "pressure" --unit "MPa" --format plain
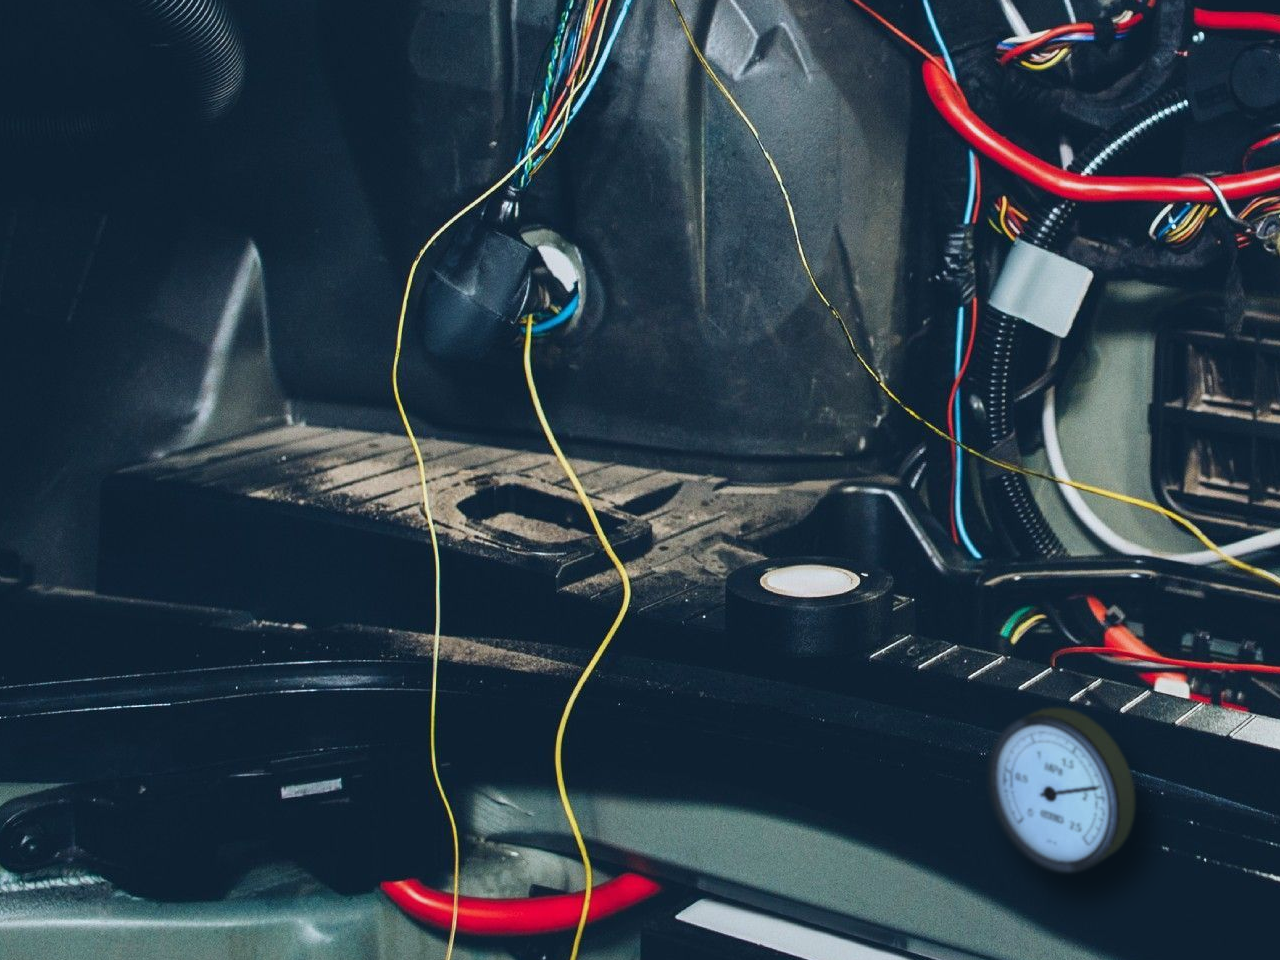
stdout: 1.9 MPa
